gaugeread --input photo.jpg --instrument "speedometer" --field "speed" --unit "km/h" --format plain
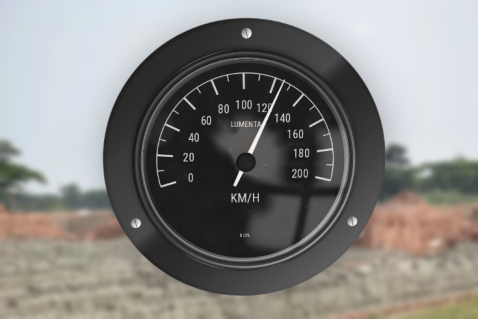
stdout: 125 km/h
